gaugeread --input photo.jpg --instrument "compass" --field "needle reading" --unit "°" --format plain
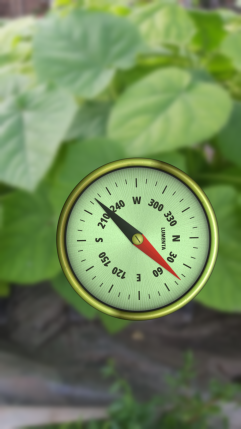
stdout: 45 °
